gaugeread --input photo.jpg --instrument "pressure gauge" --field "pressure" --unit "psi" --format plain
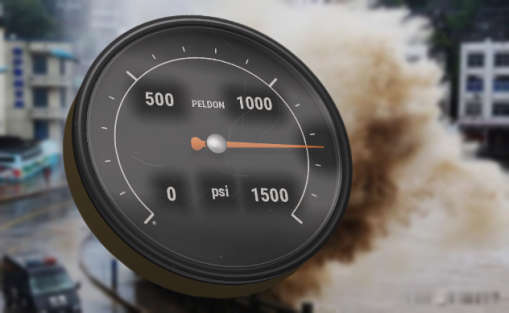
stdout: 1250 psi
